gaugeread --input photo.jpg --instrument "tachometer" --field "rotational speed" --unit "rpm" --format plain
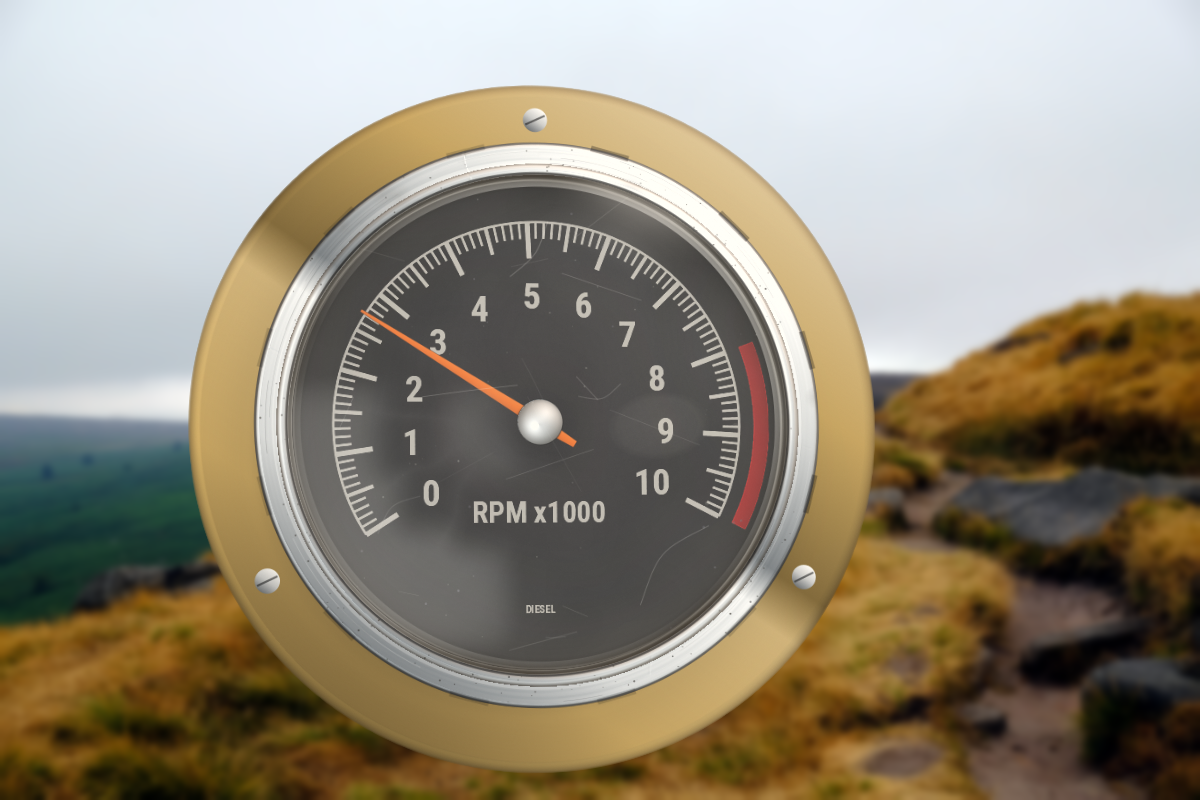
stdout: 2700 rpm
